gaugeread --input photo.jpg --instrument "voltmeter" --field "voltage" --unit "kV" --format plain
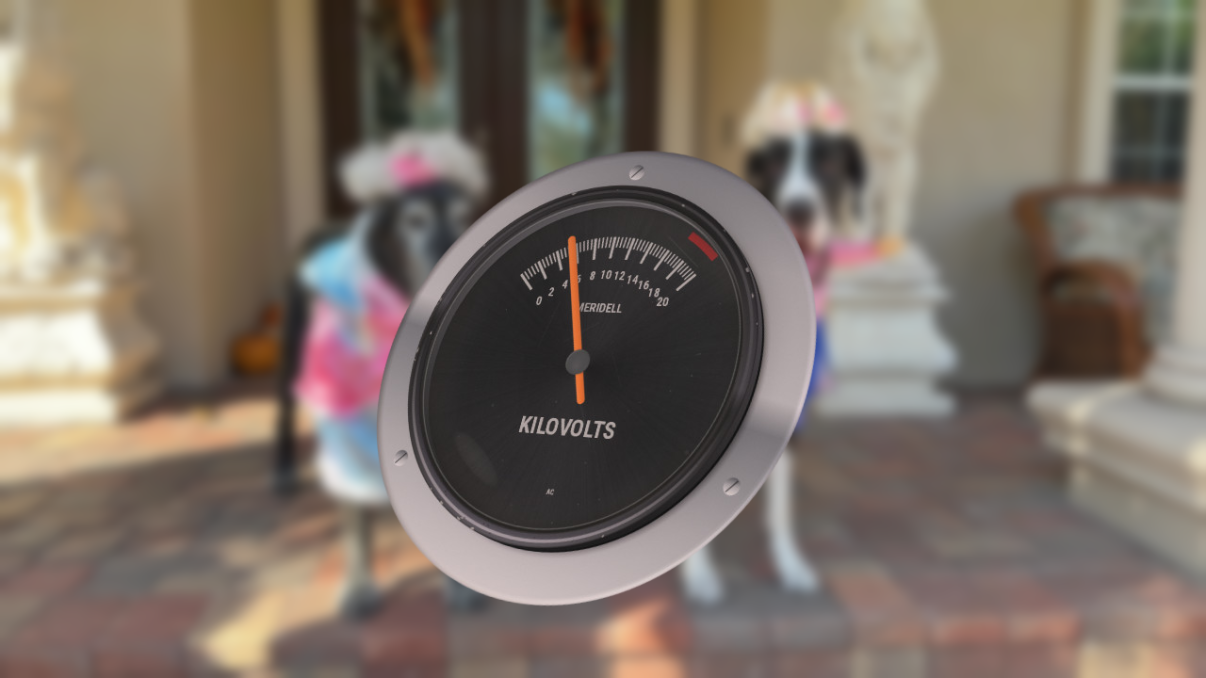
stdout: 6 kV
